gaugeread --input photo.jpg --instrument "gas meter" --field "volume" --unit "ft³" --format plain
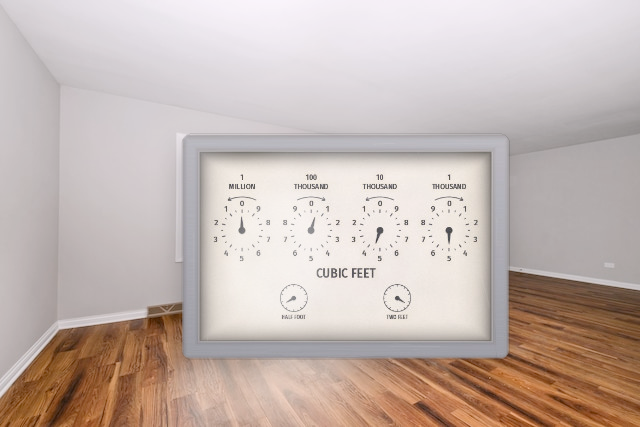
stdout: 4500 ft³
